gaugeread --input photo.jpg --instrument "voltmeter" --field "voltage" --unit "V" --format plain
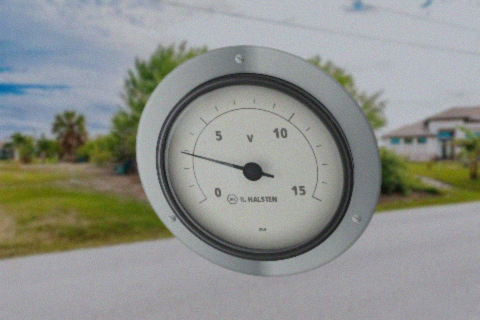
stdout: 3 V
